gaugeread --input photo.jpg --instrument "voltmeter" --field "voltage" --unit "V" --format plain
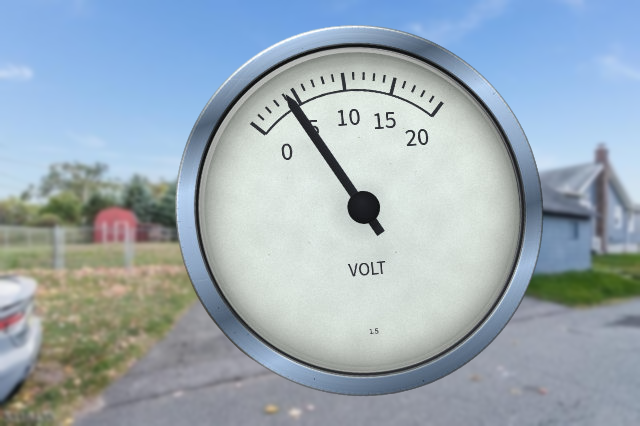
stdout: 4 V
